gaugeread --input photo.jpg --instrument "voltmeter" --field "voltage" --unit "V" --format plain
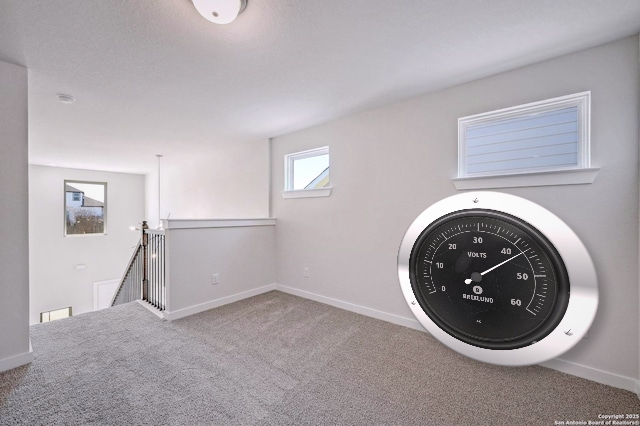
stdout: 43 V
